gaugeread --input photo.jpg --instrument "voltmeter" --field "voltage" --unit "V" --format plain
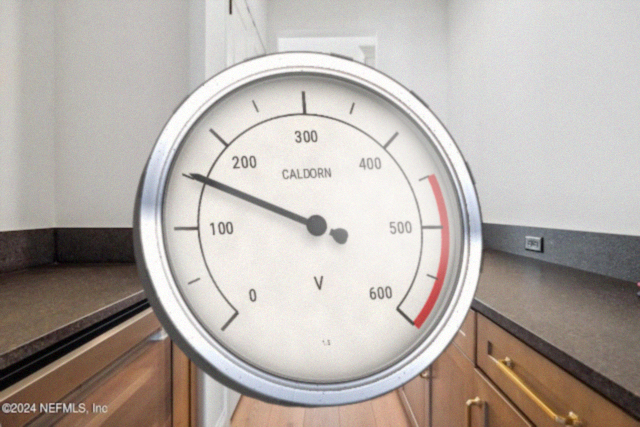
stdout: 150 V
